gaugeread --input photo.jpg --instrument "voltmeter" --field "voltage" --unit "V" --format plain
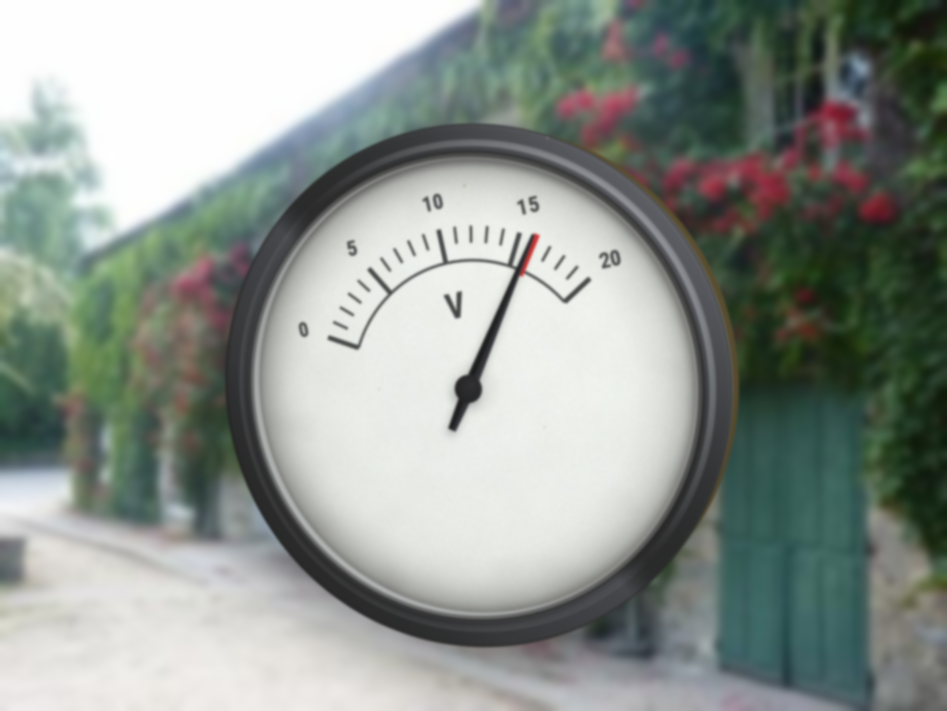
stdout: 16 V
